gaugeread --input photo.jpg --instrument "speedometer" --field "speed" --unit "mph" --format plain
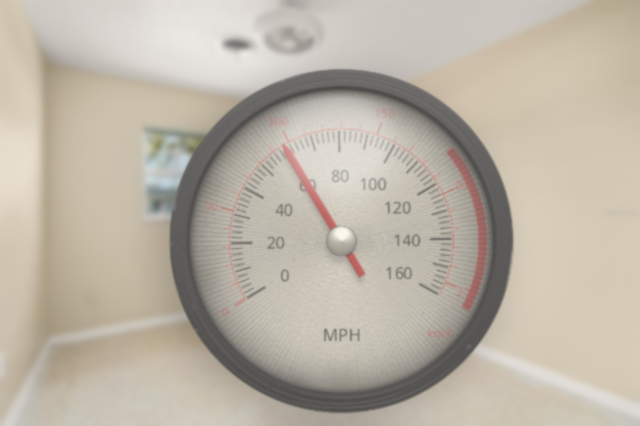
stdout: 60 mph
